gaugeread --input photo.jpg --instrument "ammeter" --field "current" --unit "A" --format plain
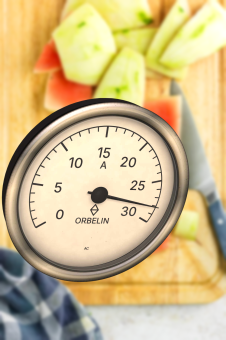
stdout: 28 A
